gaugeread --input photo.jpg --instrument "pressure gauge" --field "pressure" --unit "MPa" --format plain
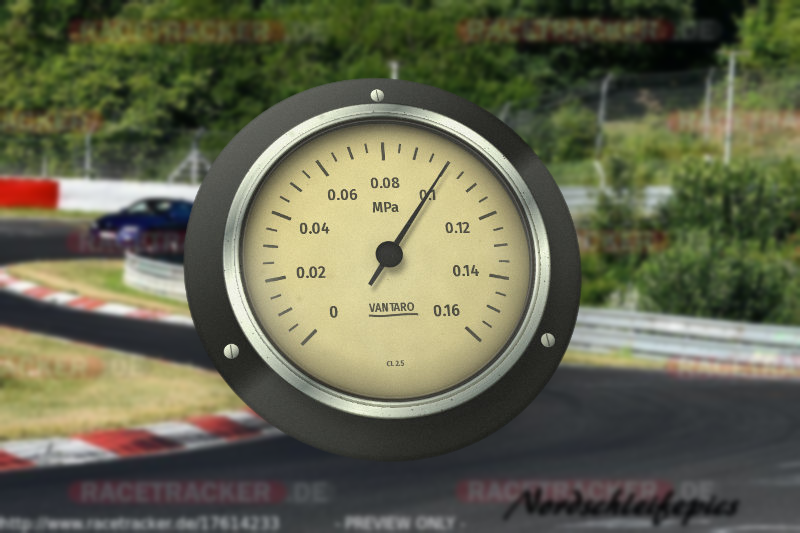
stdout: 0.1 MPa
